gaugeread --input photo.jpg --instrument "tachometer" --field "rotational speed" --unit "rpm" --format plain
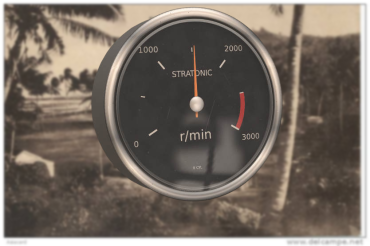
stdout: 1500 rpm
